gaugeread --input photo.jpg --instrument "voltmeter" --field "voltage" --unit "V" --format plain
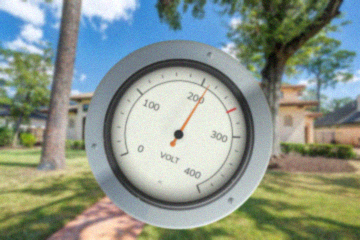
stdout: 210 V
